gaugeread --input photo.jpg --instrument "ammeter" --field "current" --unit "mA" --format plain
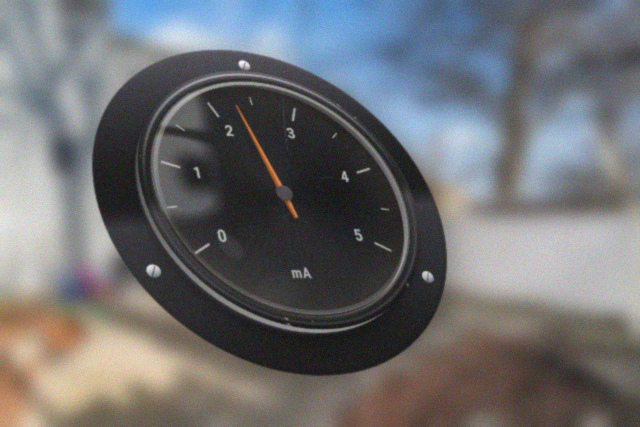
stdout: 2.25 mA
